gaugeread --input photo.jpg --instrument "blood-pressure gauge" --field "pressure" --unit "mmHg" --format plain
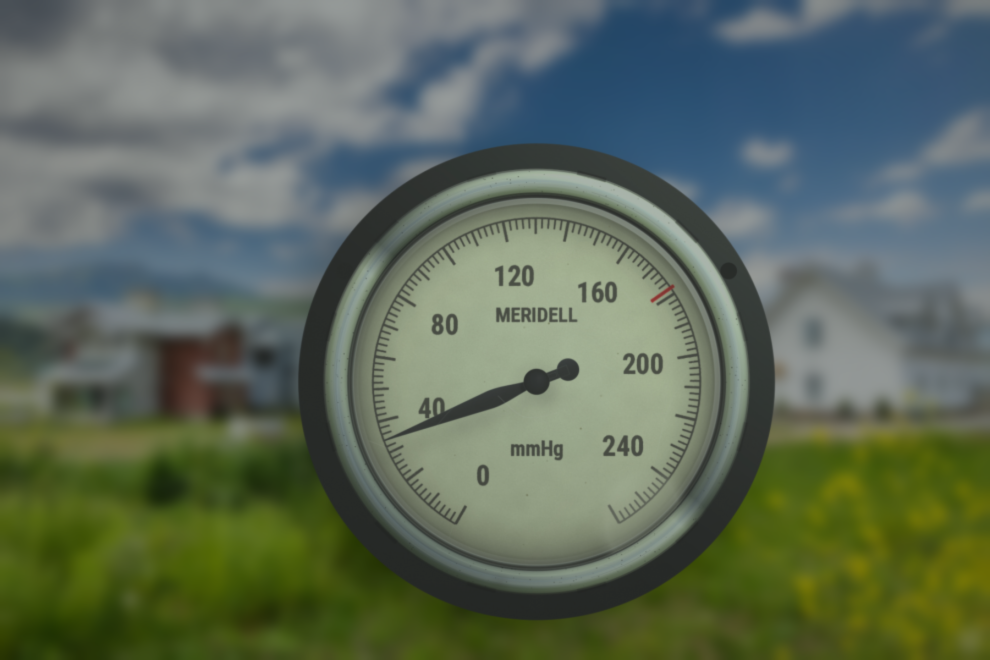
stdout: 34 mmHg
